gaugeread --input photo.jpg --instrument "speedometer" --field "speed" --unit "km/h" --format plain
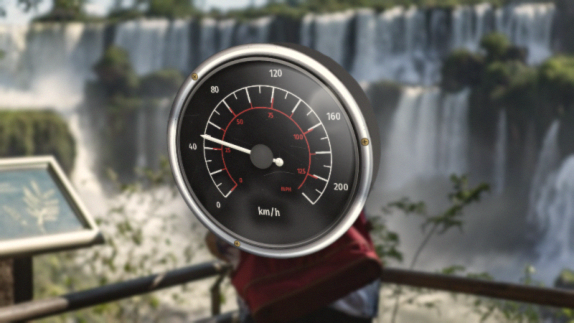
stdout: 50 km/h
